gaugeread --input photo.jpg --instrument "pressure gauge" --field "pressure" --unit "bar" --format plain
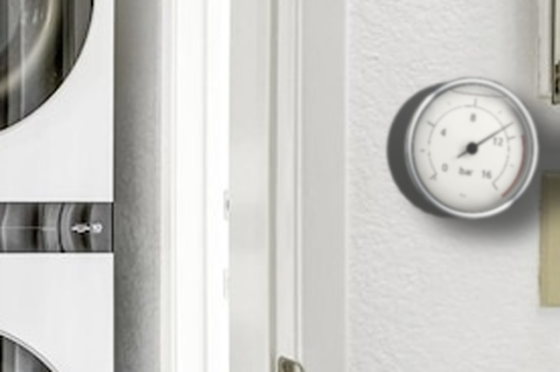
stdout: 11 bar
